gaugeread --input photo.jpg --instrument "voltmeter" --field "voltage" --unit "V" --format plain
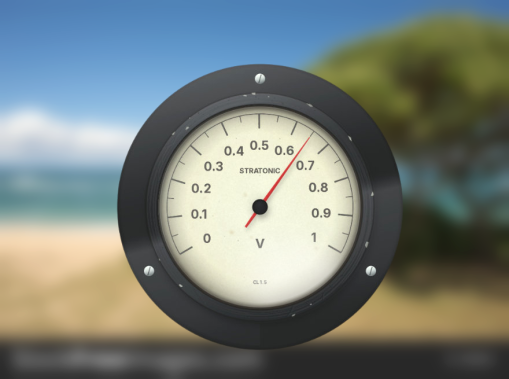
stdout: 0.65 V
